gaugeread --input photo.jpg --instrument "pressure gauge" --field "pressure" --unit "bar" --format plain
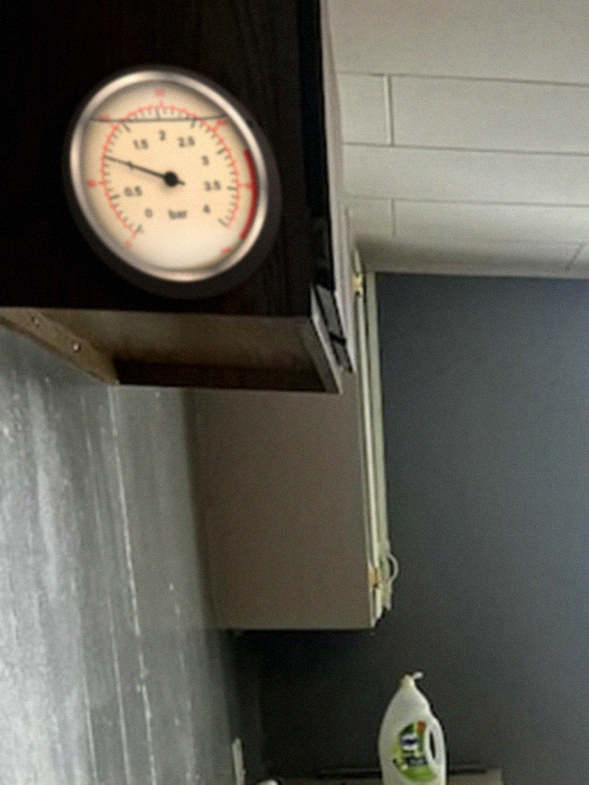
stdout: 1 bar
